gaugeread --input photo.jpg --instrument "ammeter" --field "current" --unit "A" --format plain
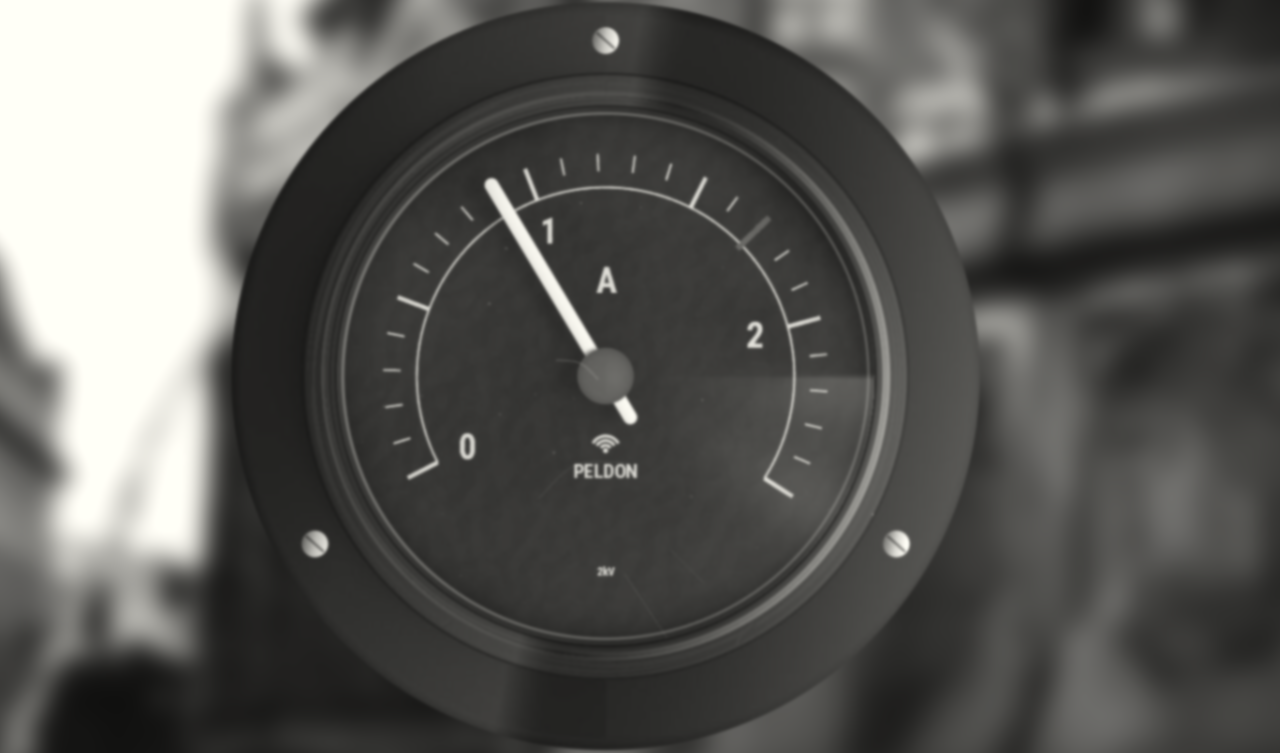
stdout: 0.9 A
